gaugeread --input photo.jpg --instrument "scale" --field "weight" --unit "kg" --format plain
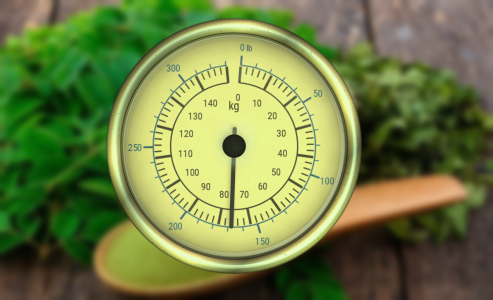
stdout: 76 kg
